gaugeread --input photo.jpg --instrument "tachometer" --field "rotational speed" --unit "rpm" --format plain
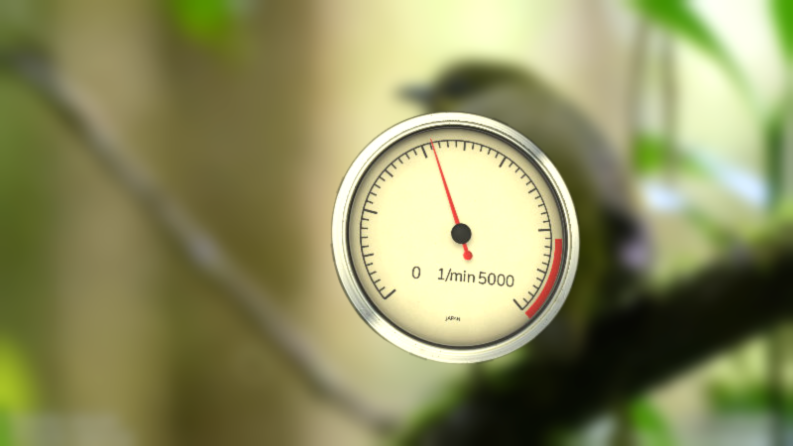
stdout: 2100 rpm
